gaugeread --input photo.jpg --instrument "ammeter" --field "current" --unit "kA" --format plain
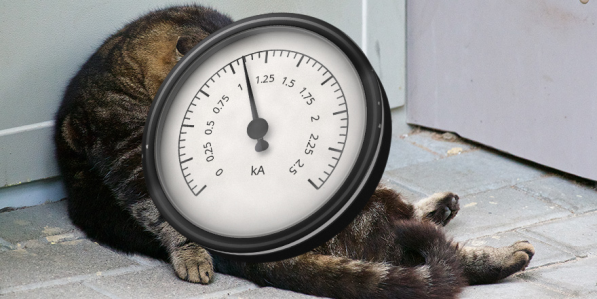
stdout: 1.1 kA
